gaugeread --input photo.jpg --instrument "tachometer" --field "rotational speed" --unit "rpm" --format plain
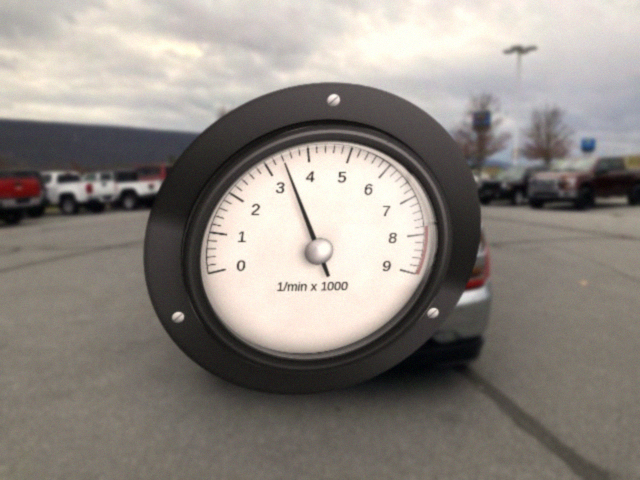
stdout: 3400 rpm
